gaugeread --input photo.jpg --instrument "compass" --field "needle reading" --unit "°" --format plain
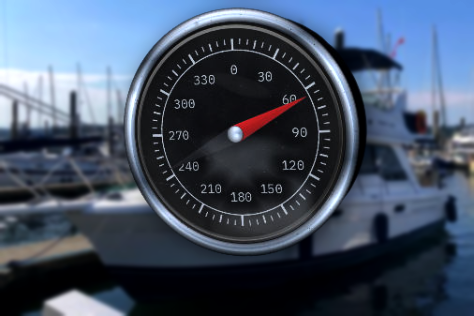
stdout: 65 °
